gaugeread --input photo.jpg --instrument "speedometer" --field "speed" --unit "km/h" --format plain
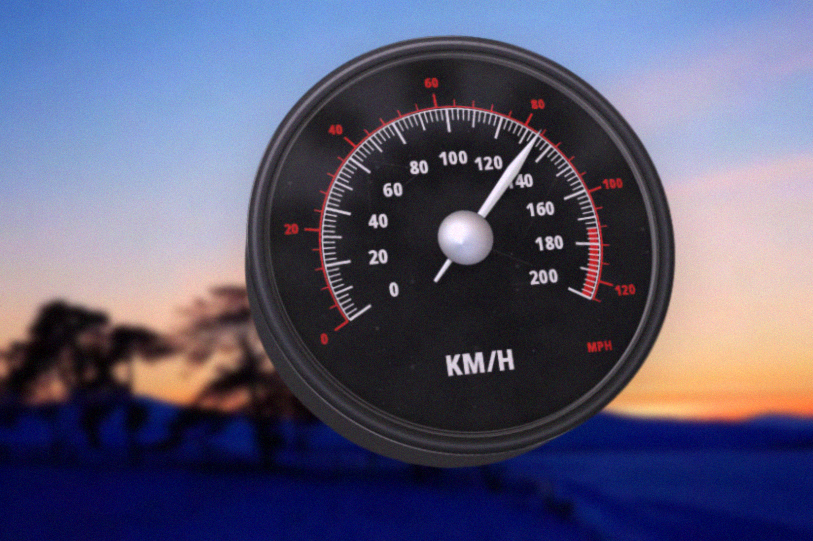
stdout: 134 km/h
